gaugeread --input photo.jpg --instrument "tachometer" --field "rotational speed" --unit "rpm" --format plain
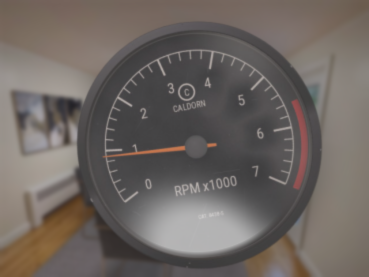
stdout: 900 rpm
